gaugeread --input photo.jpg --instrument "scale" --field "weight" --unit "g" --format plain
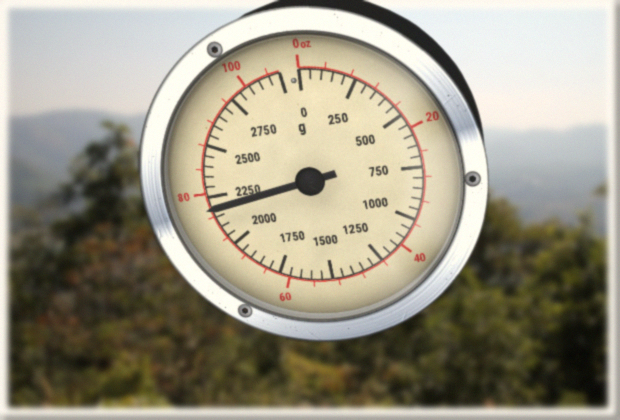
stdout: 2200 g
